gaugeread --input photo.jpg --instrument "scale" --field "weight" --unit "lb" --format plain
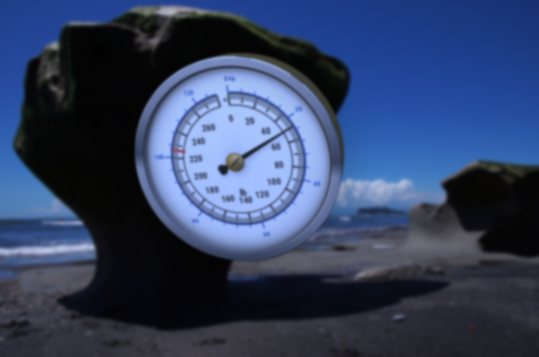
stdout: 50 lb
